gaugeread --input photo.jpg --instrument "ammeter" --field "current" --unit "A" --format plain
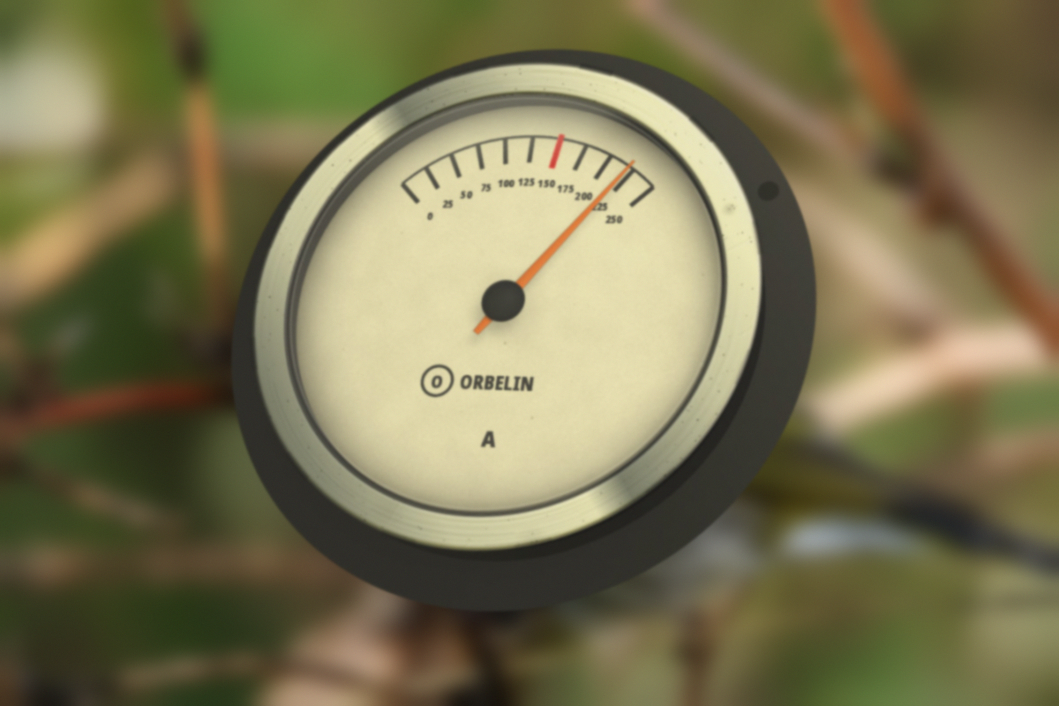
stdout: 225 A
